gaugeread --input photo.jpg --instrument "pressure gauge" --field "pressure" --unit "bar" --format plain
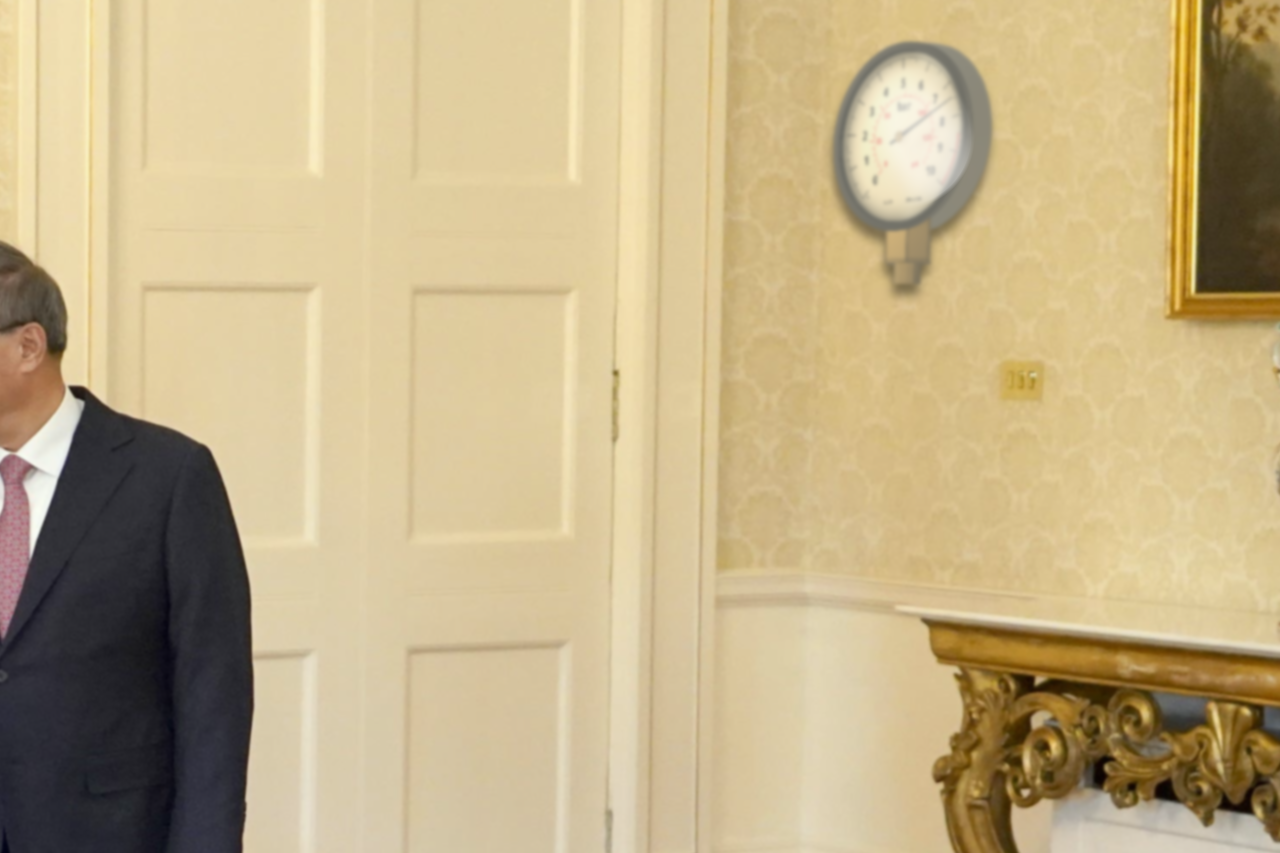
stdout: 7.5 bar
